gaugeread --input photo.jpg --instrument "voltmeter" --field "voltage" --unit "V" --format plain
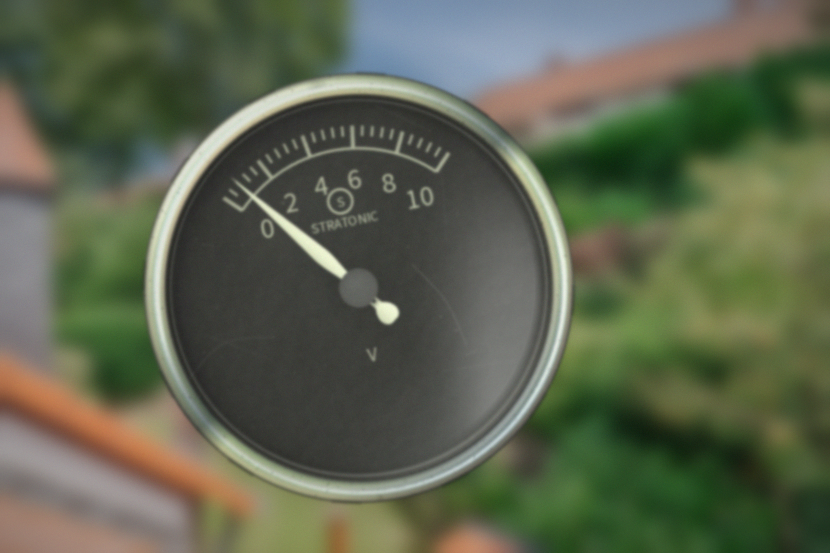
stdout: 0.8 V
